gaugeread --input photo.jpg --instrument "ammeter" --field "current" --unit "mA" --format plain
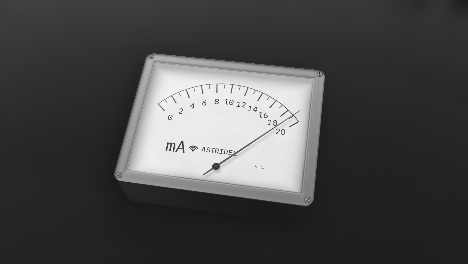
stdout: 19 mA
